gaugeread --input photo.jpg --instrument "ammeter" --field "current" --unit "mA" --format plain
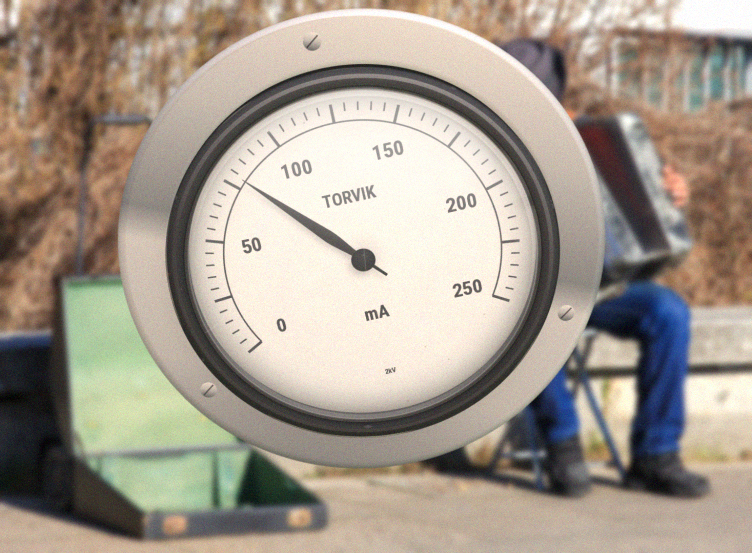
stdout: 80 mA
